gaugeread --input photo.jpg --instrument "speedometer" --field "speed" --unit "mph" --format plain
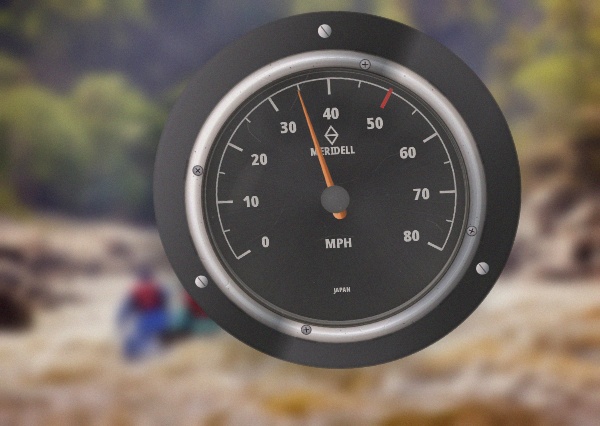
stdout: 35 mph
